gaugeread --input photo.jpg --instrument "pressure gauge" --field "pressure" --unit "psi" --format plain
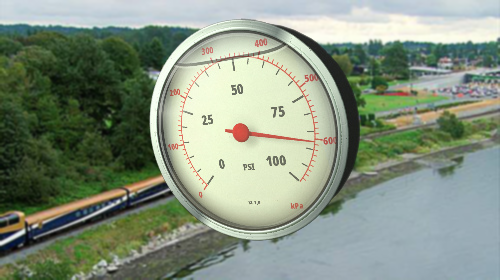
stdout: 87.5 psi
